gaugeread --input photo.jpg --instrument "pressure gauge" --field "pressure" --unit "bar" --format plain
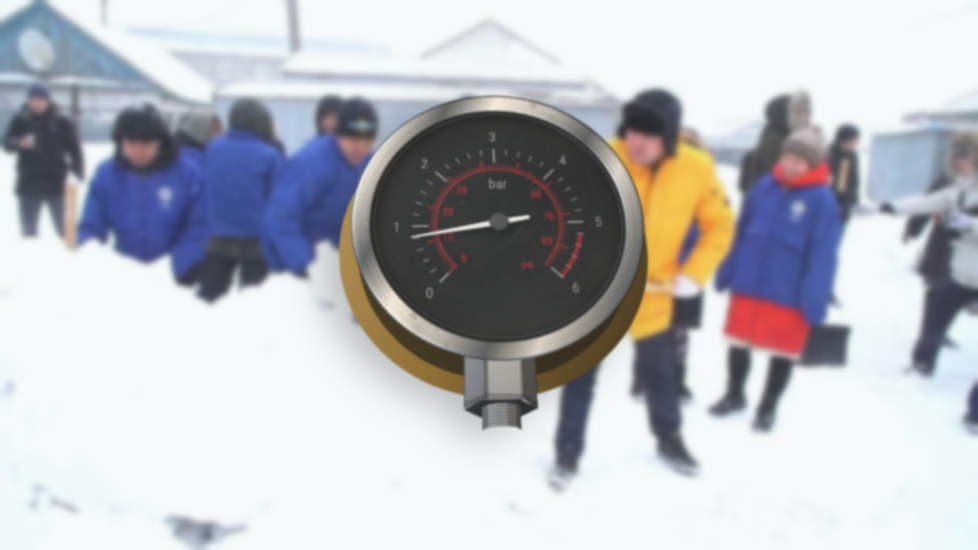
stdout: 0.8 bar
